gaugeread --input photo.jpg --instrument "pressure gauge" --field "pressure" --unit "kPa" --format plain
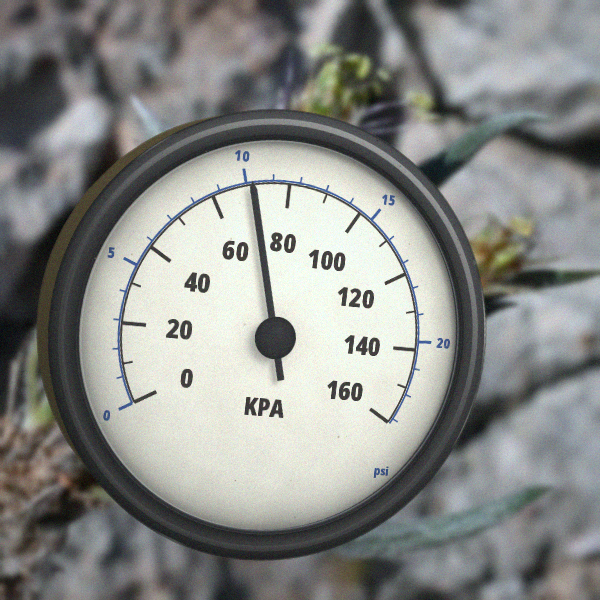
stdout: 70 kPa
